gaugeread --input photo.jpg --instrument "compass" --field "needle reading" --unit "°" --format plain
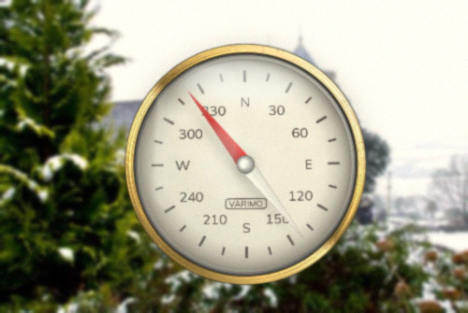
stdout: 322.5 °
